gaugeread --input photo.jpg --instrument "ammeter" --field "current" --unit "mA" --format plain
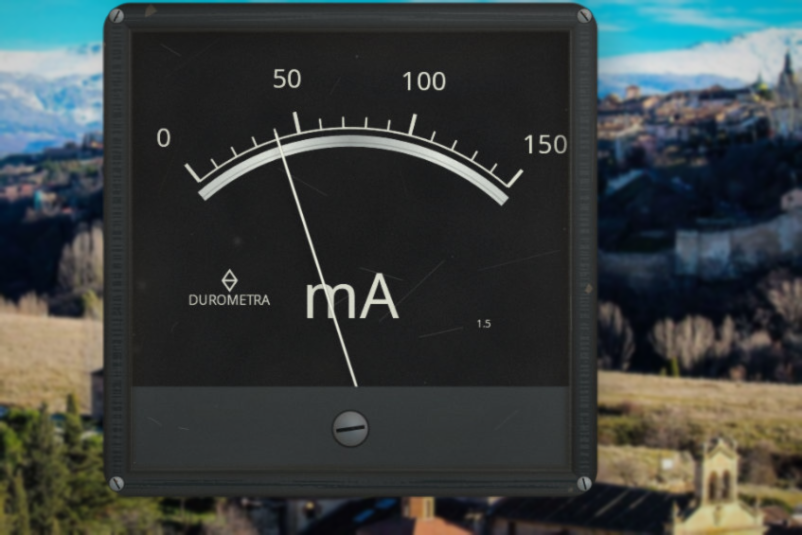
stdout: 40 mA
